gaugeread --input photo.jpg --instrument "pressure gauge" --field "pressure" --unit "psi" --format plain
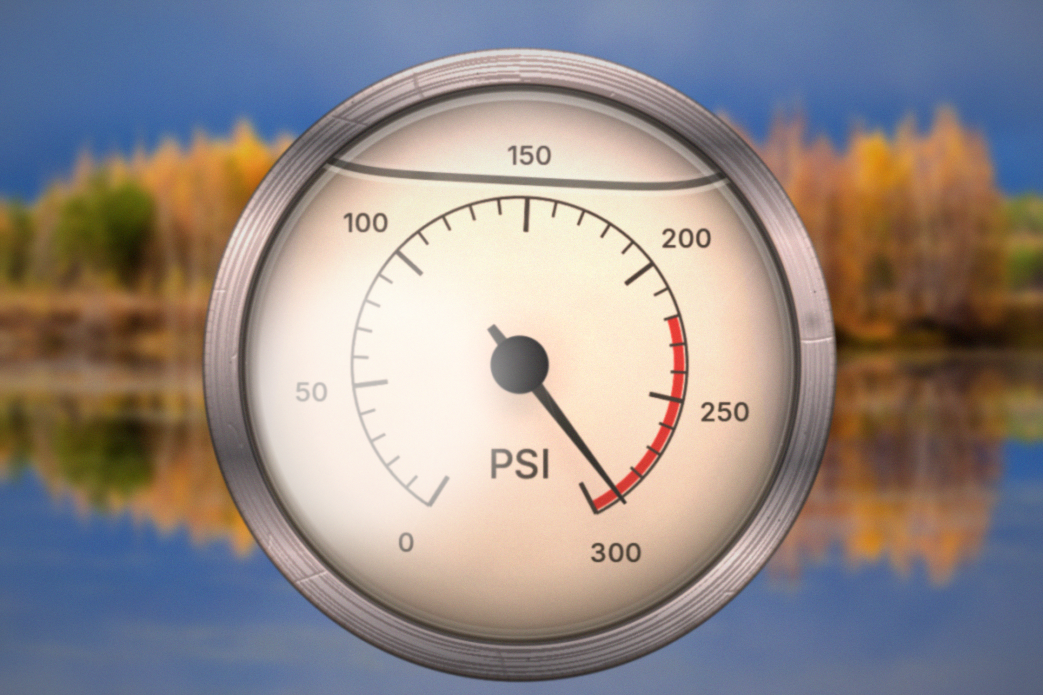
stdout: 290 psi
